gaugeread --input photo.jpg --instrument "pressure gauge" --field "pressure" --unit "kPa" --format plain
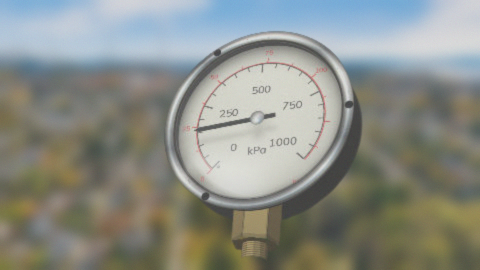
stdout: 150 kPa
